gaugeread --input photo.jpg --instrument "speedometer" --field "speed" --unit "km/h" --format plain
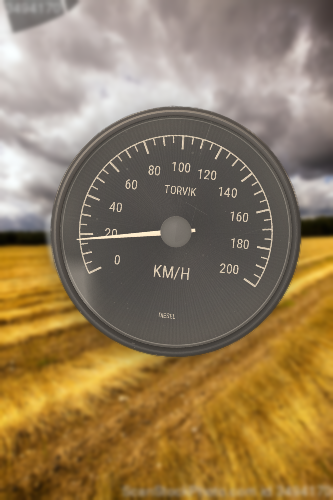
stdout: 17.5 km/h
